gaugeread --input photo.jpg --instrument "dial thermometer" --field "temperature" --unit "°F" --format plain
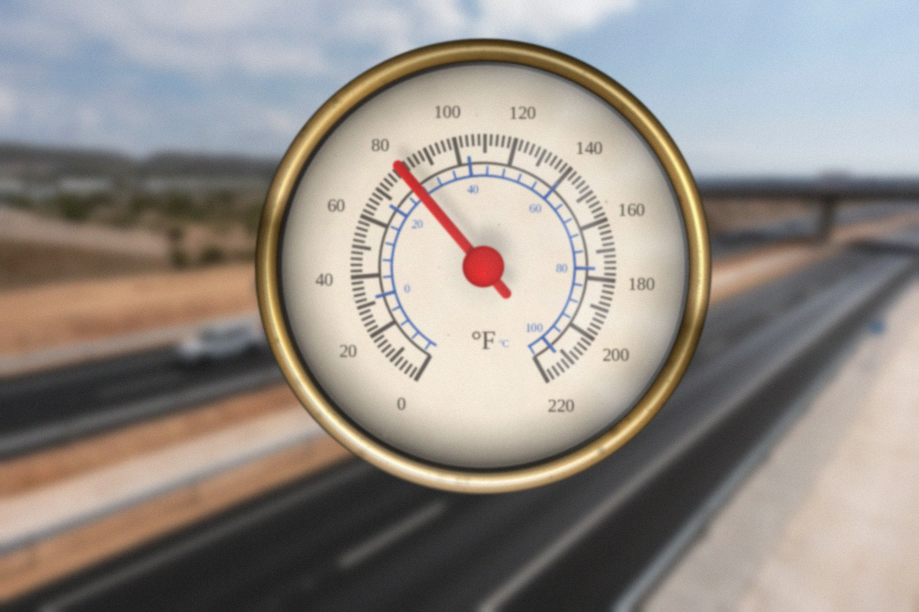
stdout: 80 °F
